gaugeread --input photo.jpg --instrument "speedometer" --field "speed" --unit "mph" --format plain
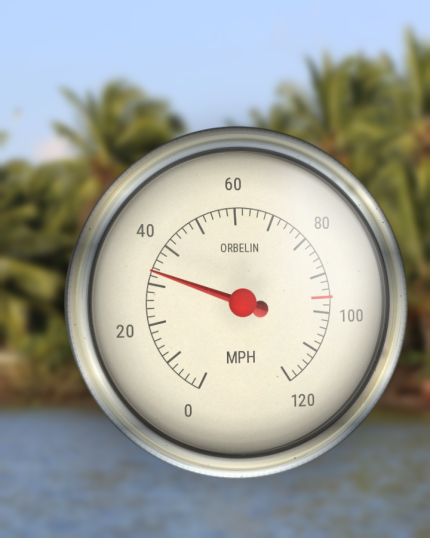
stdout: 33 mph
